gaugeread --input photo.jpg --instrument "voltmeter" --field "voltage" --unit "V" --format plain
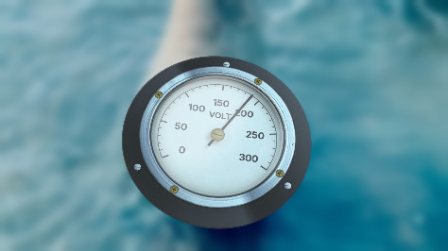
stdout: 190 V
